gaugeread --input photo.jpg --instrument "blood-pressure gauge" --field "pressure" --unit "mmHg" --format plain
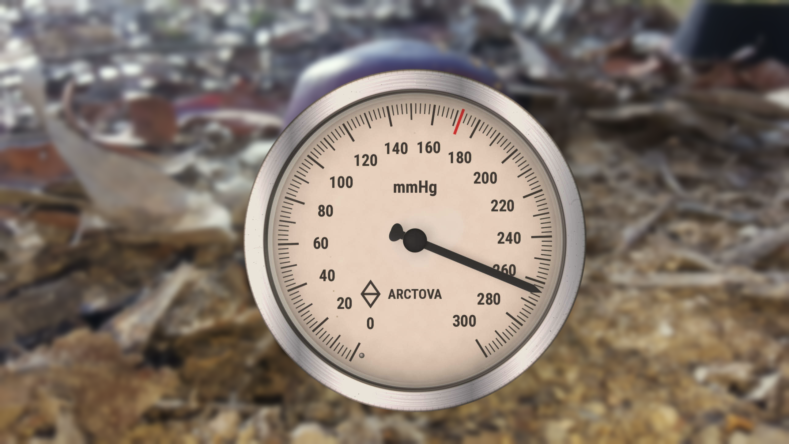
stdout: 264 mmHg
